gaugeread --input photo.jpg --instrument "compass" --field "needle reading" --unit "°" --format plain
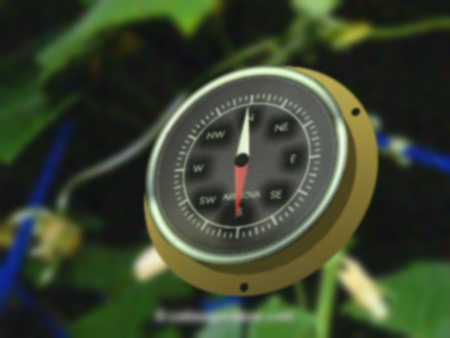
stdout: 180 °
